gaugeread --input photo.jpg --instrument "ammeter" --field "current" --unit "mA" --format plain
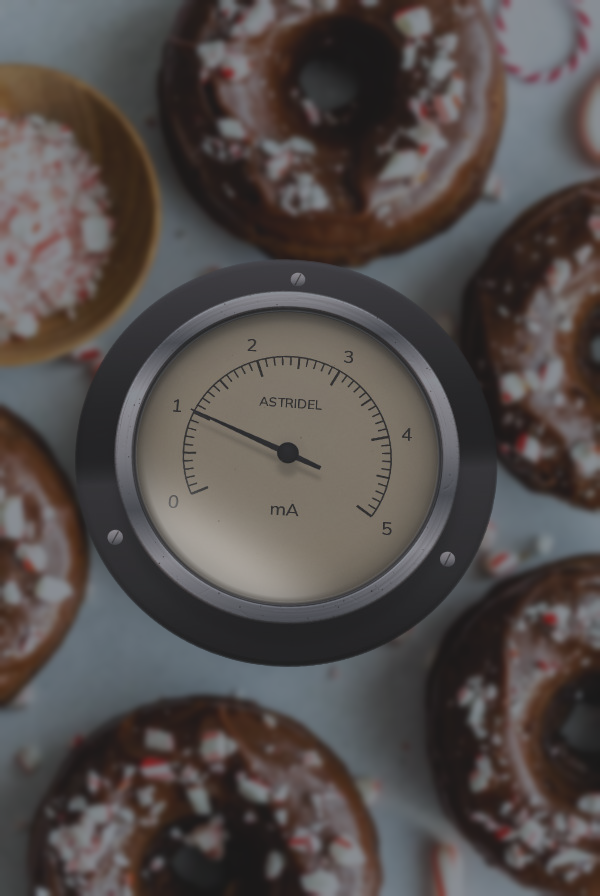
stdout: 1 mA
